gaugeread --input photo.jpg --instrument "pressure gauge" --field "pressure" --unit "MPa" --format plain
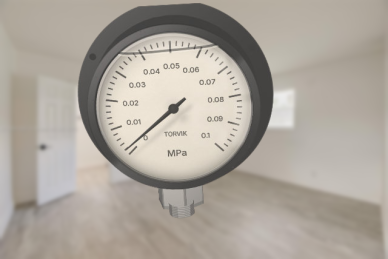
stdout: 0.002 MPa
